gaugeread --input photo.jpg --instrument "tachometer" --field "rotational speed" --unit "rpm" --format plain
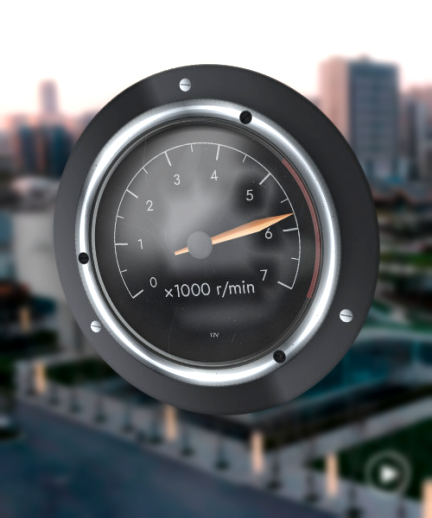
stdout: 5750 rpm
